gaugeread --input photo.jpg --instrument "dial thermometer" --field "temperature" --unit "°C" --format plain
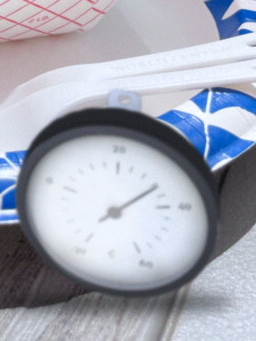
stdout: 32 °C
